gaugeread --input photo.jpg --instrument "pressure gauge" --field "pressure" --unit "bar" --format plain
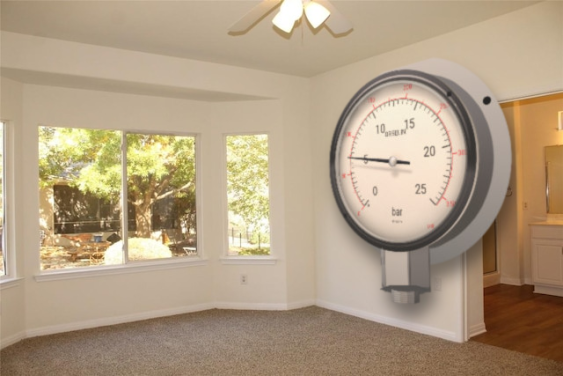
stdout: 5 bar
